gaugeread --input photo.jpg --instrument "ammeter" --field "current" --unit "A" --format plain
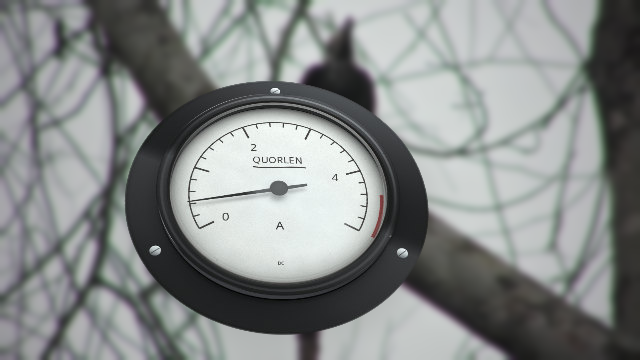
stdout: 0.4 A
